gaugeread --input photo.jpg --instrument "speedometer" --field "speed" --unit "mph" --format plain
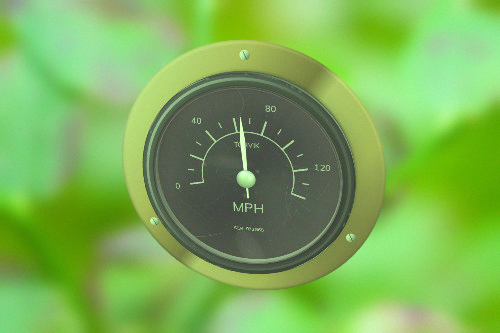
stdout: 65 mph
